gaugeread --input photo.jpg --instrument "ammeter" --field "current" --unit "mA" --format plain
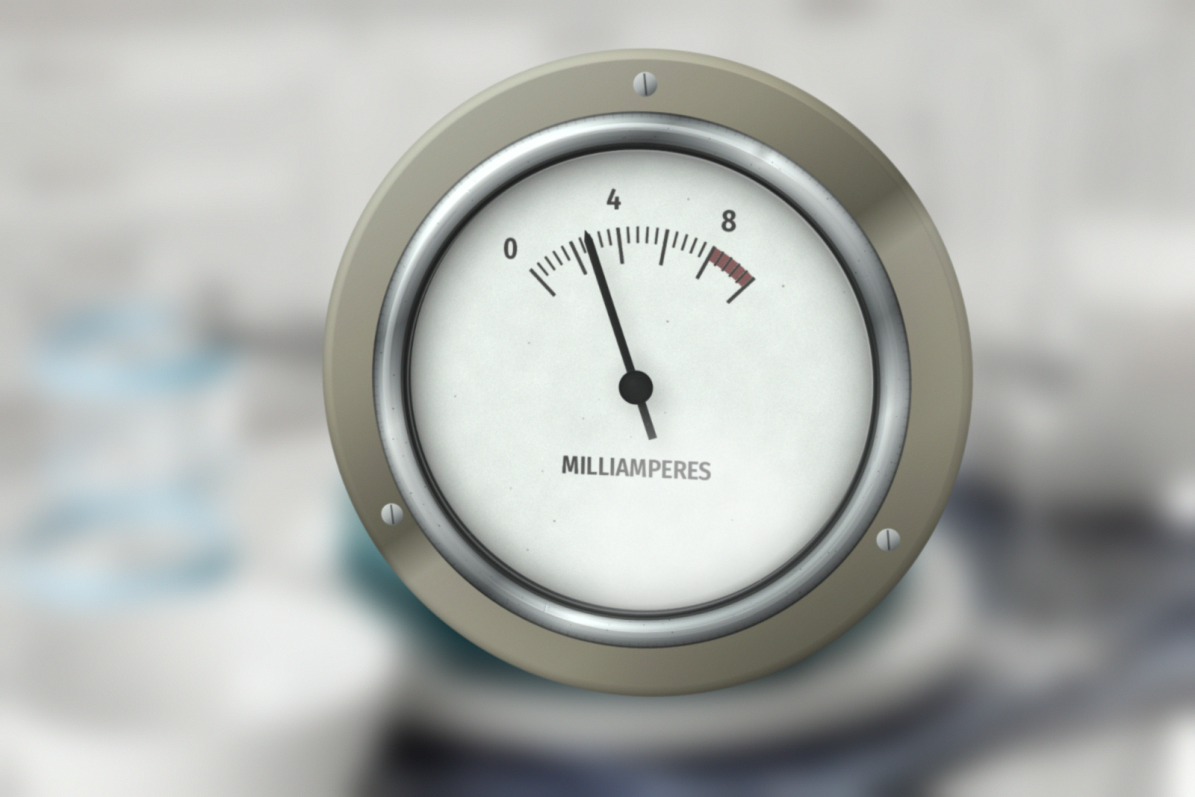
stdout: 2.8 mA
